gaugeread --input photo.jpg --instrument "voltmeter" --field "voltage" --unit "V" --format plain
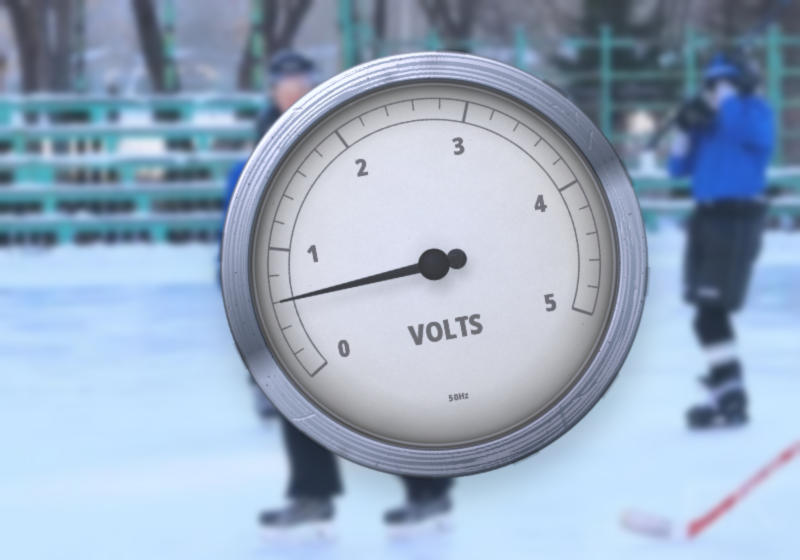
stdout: 0.6 V
